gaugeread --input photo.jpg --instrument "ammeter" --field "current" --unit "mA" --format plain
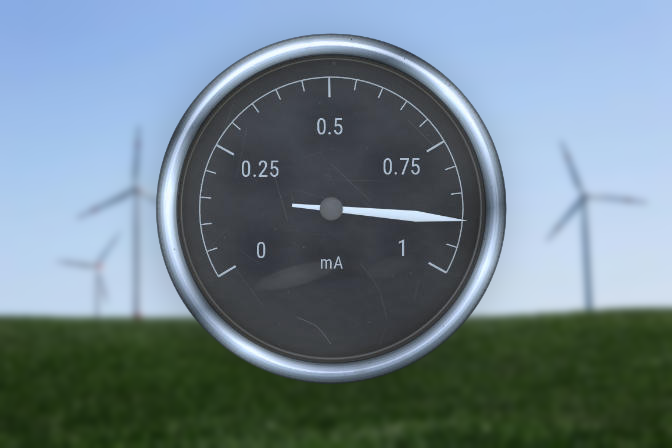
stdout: 0.9 mA
